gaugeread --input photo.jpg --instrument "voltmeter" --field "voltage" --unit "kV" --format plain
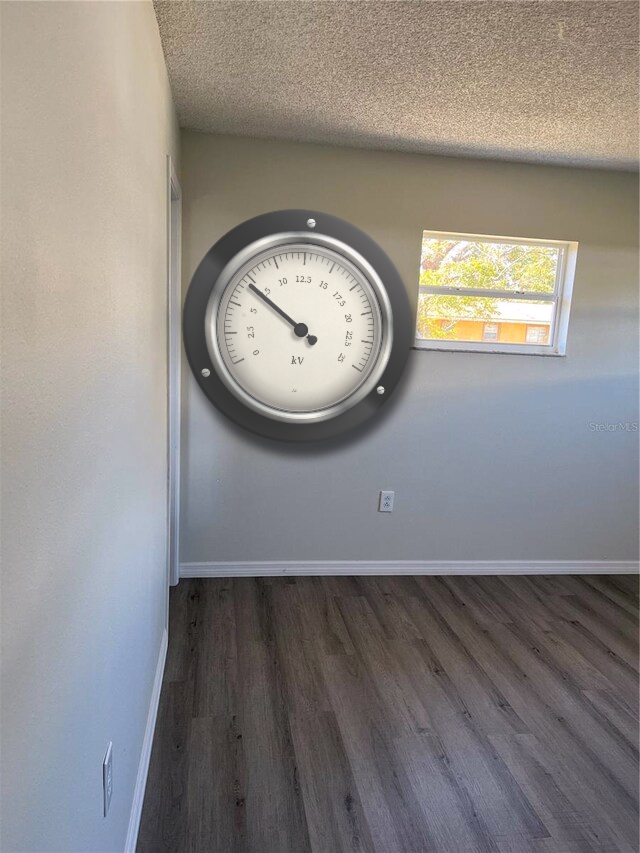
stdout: 7 kV
